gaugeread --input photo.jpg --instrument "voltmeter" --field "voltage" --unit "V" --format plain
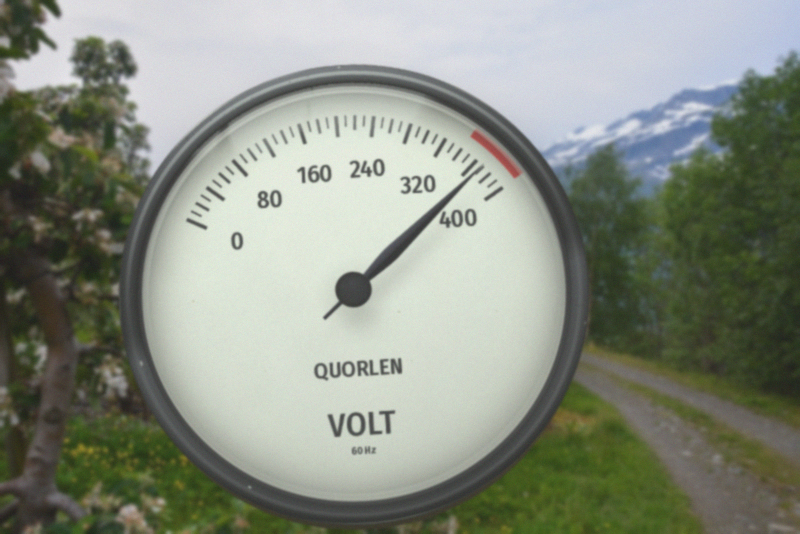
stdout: 370 V
